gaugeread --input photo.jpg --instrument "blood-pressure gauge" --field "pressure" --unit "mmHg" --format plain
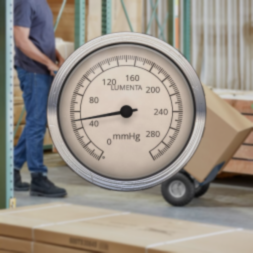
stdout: 50 mmHg
